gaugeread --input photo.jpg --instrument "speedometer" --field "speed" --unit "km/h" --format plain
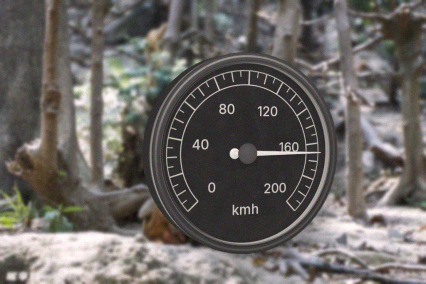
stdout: 165 km/h
